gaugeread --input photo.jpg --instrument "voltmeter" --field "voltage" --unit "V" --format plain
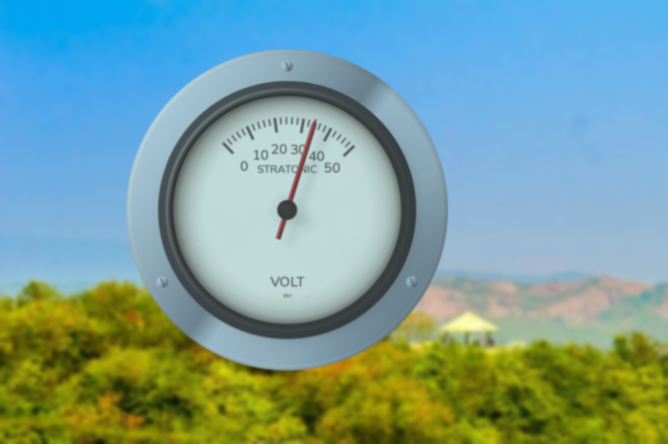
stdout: 34 V
